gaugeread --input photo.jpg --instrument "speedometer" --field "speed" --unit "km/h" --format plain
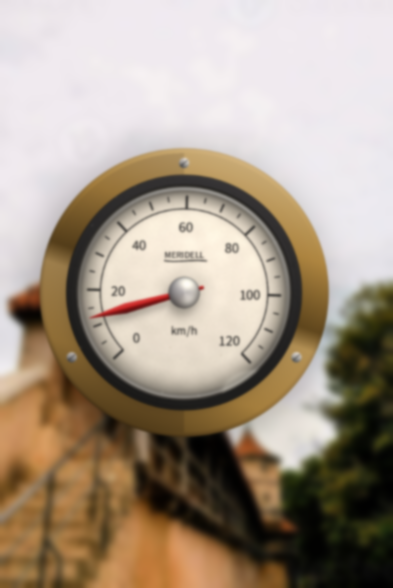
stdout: 12.5 km/h
